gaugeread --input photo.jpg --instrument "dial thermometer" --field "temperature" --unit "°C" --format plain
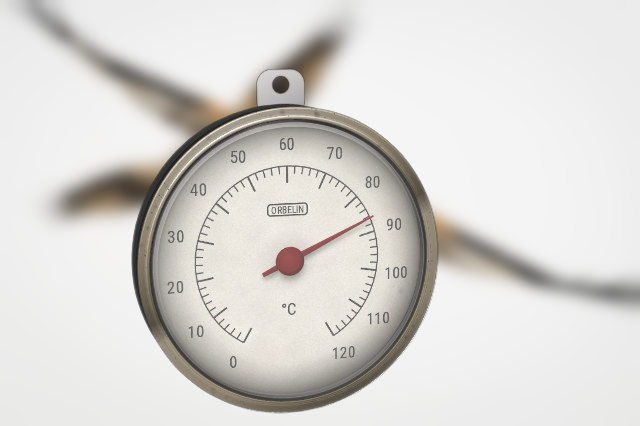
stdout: 86 °C
